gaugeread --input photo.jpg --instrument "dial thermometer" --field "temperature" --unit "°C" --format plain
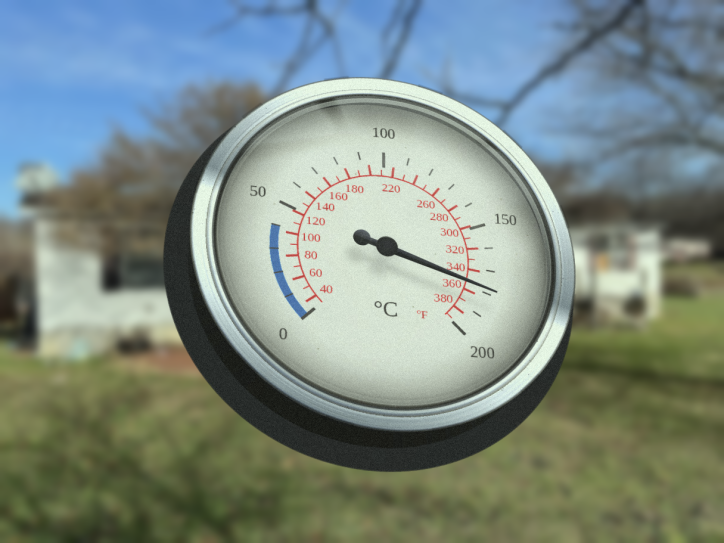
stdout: 180 °C
